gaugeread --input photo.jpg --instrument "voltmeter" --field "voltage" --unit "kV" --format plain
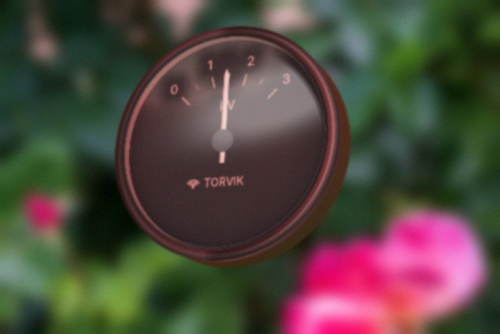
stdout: 1.5 kV
